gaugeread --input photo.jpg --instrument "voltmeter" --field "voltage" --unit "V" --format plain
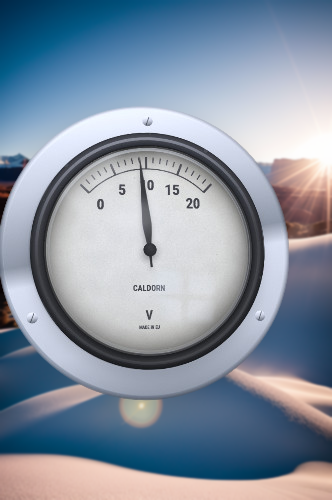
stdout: 9 V
